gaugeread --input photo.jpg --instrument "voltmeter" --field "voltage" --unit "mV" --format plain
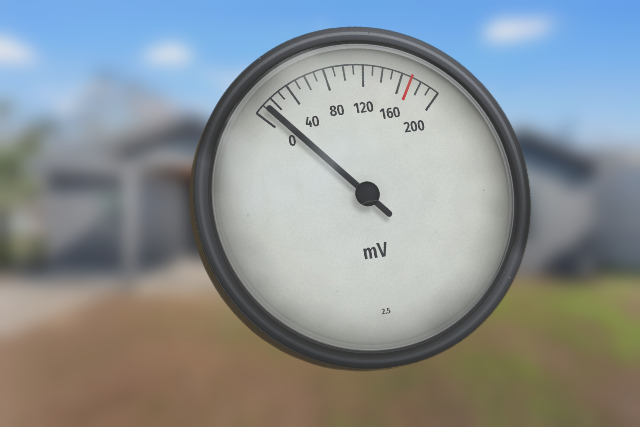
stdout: 10 mV
